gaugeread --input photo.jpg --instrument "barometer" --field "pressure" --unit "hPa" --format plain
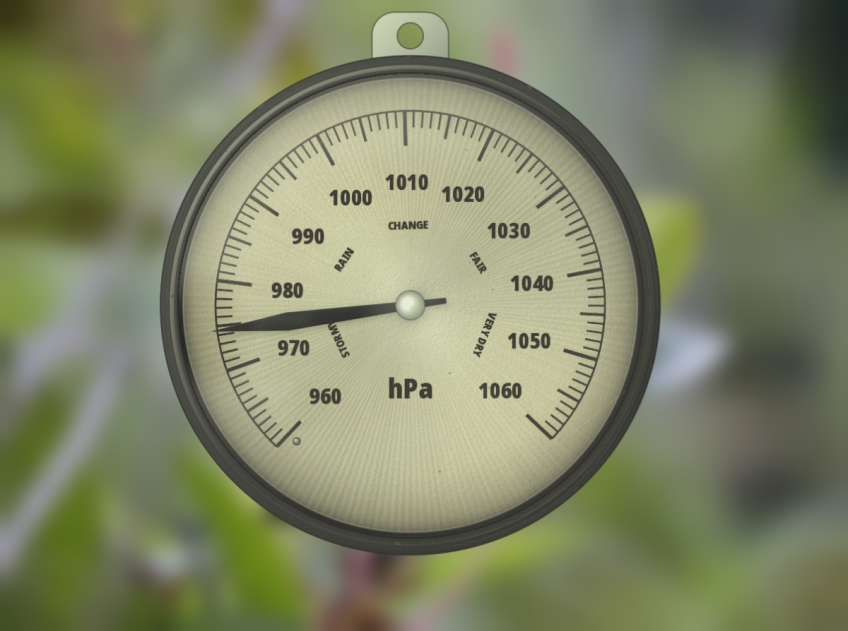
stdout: 974.5 hPa
